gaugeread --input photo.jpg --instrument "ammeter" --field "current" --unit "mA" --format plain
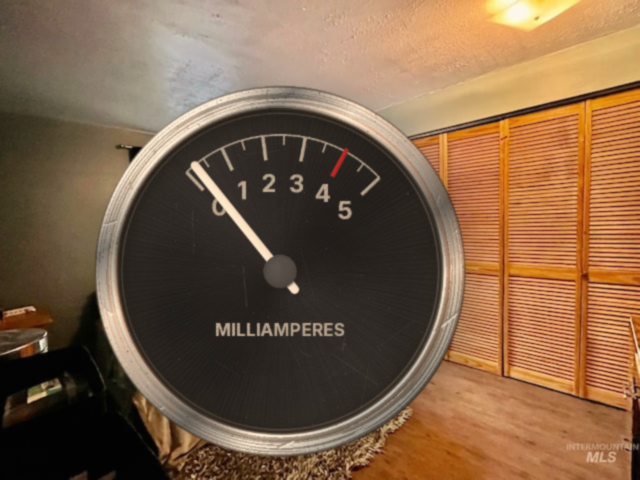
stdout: 0.25 mA
